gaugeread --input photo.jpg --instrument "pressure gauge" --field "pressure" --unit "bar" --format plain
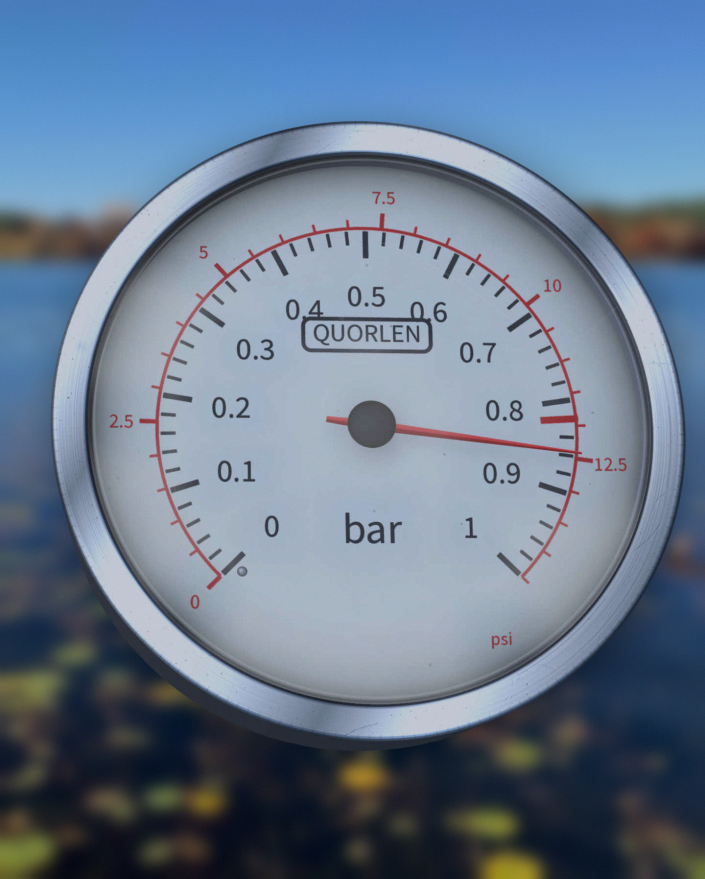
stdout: 0.86 bar
